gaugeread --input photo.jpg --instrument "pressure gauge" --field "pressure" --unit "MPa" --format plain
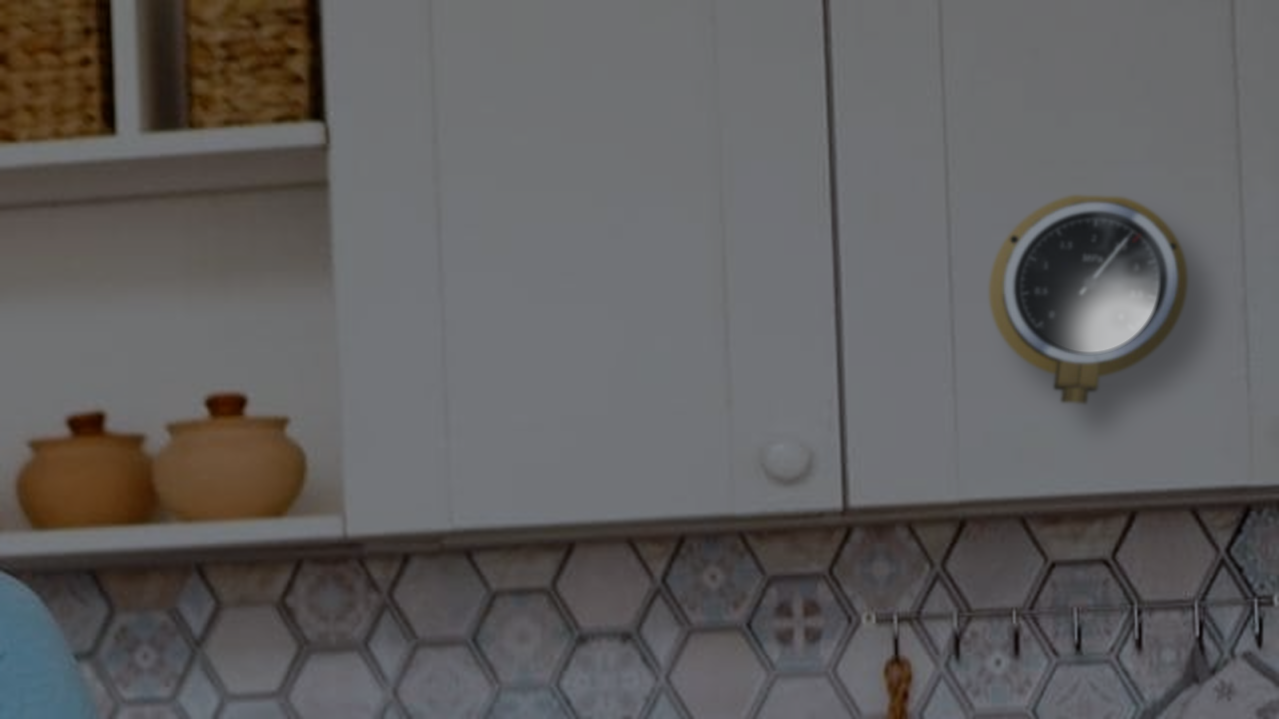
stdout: 2.5 MPa
